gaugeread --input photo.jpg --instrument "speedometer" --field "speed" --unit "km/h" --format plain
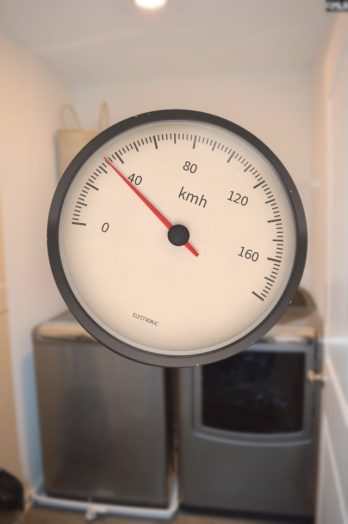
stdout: 34 km/h
